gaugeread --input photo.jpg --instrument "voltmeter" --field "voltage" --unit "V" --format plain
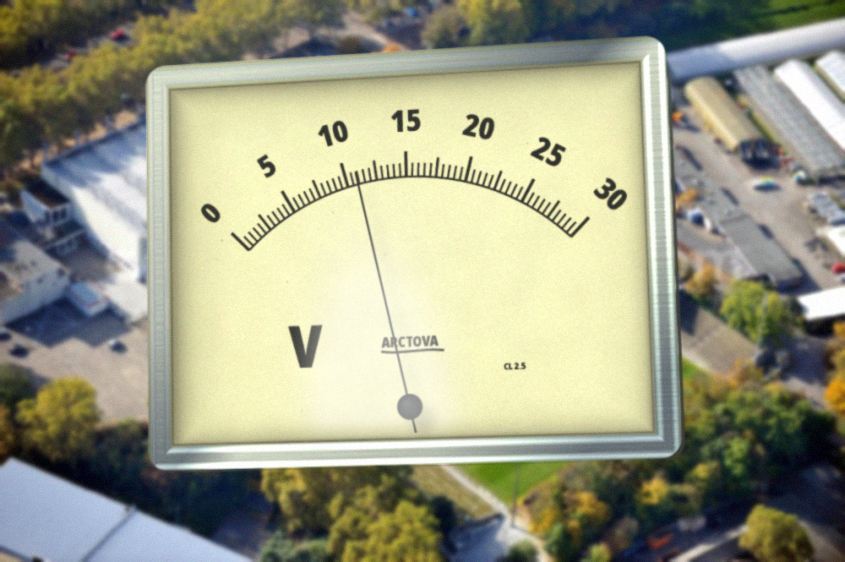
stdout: 11 V
